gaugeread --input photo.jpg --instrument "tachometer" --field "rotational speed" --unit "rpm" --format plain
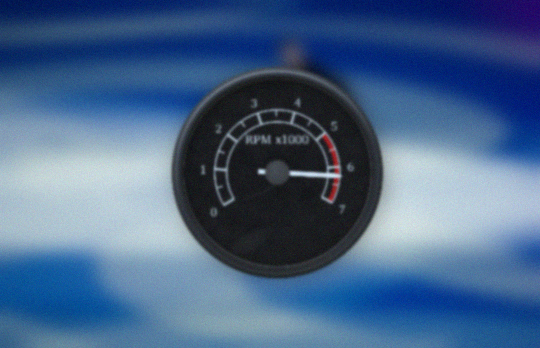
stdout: 6250 rpm
